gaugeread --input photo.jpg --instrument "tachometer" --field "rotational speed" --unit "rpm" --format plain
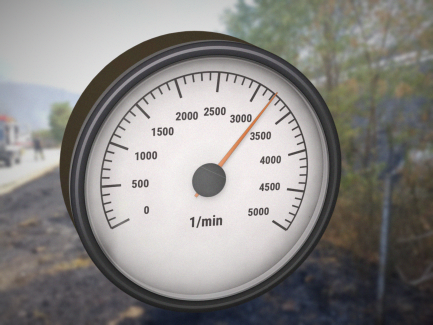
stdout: 3200 rpm
